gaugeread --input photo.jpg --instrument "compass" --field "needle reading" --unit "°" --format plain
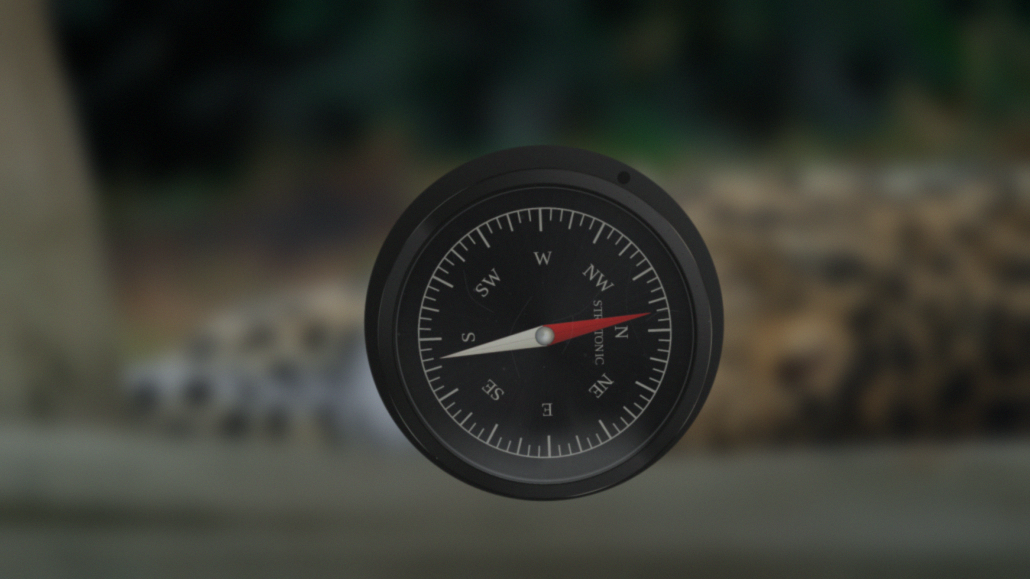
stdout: 350 °
